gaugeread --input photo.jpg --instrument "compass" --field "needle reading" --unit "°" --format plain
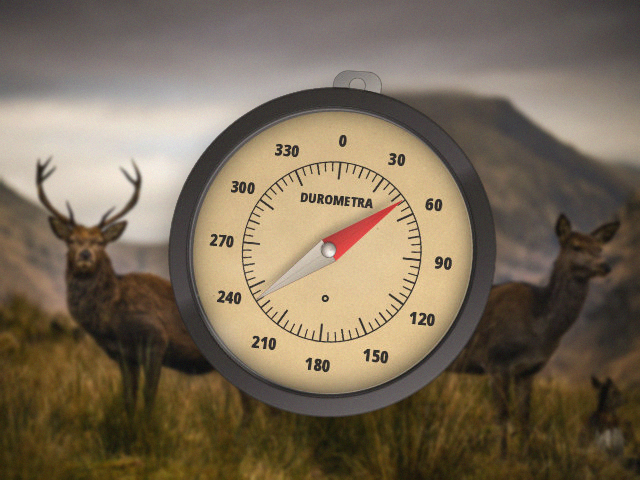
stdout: 50 °
